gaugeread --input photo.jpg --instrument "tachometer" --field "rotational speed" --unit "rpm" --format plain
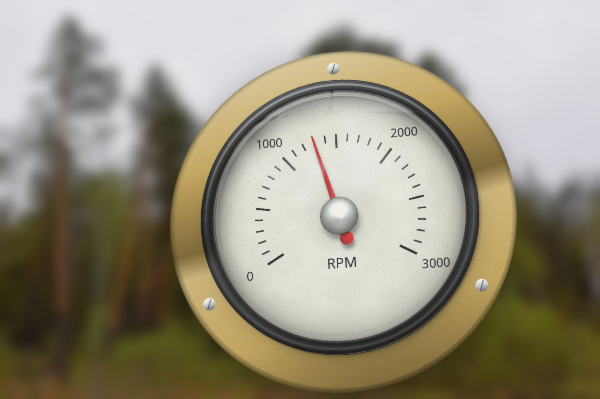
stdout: 1300 rpm
